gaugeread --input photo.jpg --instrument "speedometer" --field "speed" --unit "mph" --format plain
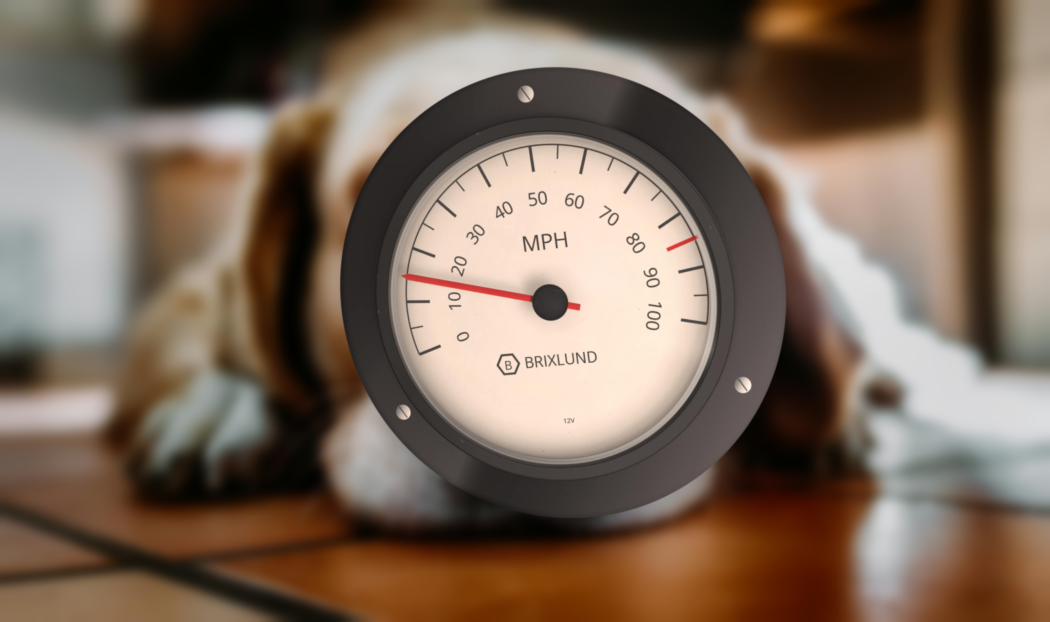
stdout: 15 mph
